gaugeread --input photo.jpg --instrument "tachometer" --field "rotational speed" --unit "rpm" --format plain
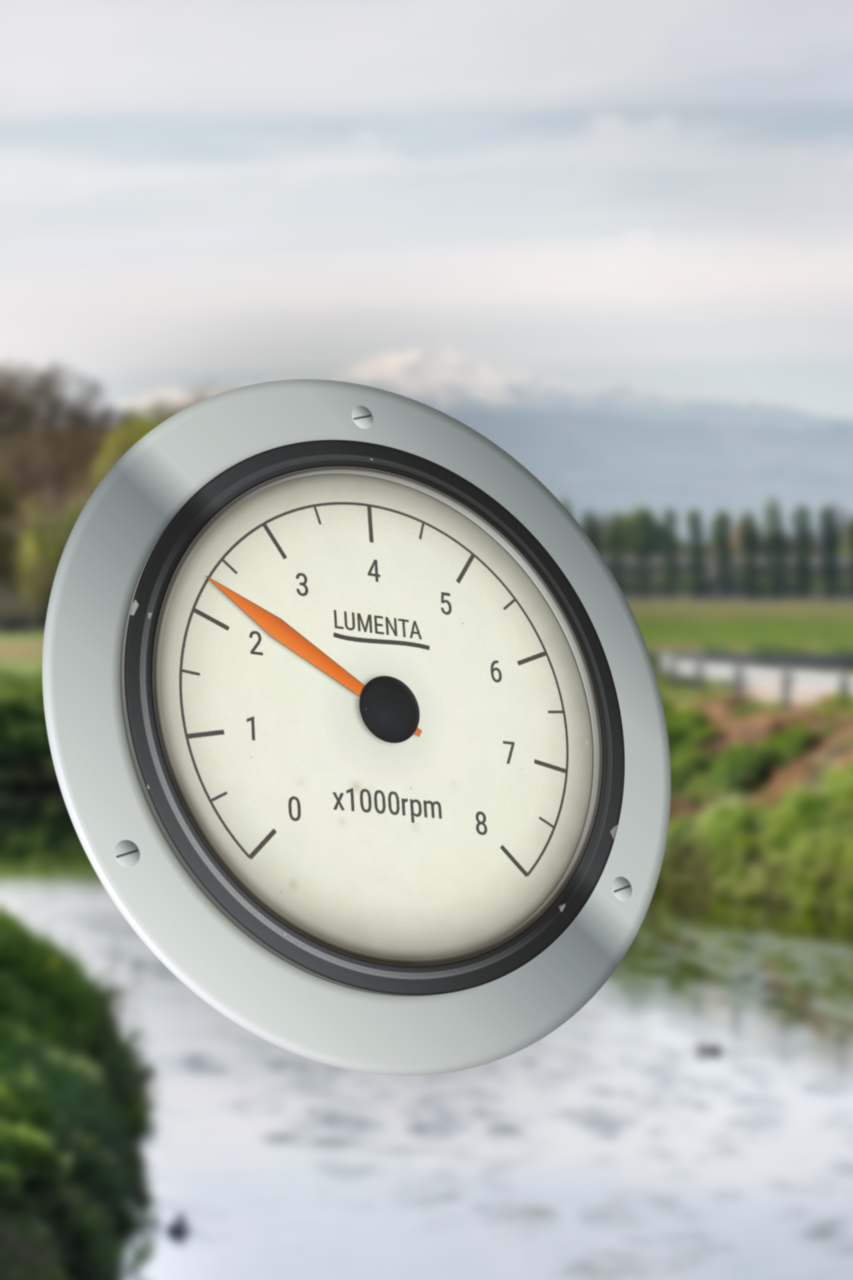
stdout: 2250 rpm
